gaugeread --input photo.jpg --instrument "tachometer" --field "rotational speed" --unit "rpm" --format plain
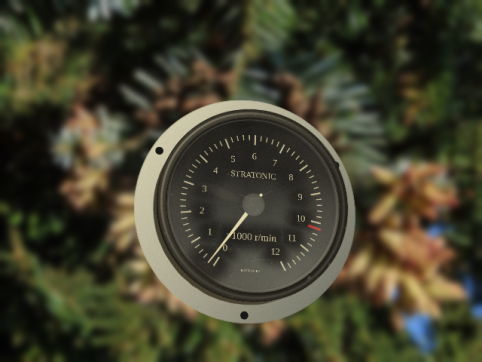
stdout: 200 rpm
